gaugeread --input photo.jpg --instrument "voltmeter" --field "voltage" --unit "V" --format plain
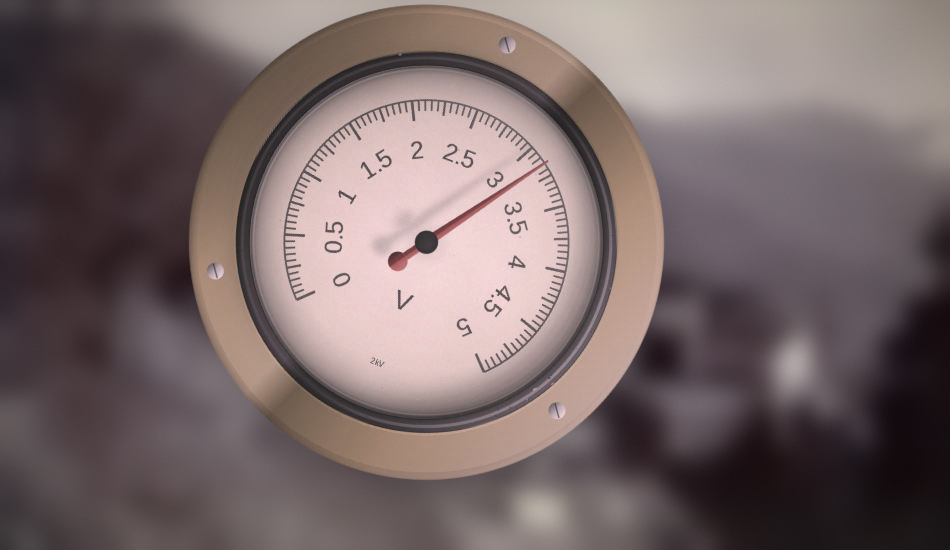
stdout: 3.15 V
